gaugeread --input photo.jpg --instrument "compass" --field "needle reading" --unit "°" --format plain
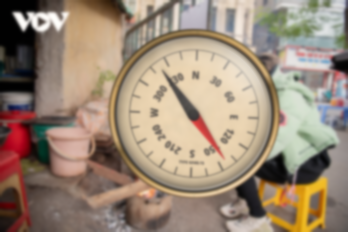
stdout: 142.5 °
